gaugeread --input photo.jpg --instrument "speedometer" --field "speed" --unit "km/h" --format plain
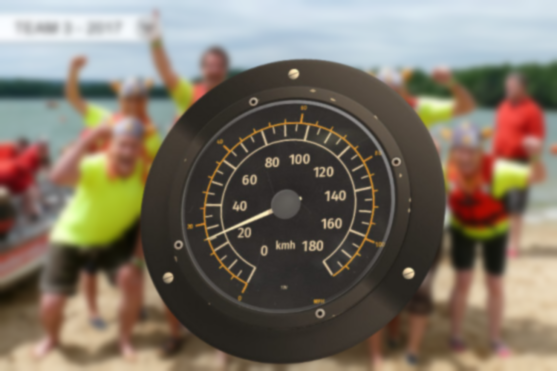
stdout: 25 km/h
